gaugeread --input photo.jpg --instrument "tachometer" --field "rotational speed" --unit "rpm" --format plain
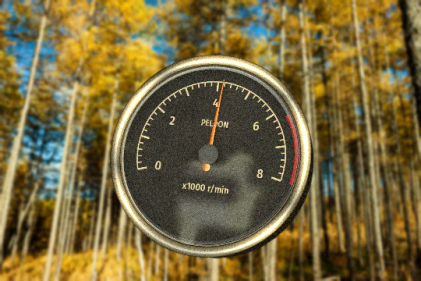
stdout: 4200 rpm
